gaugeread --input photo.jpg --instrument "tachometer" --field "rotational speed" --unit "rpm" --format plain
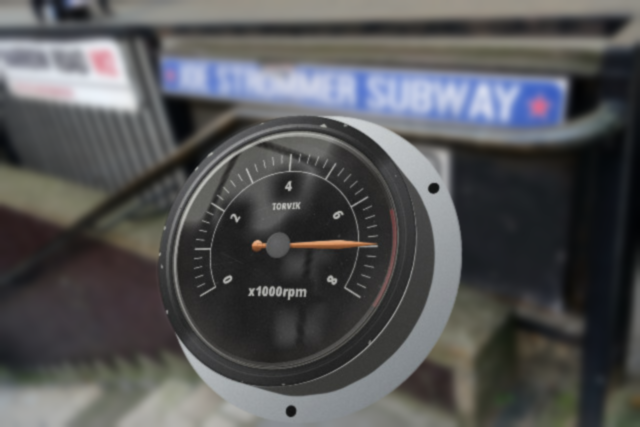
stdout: 7000 rpm
